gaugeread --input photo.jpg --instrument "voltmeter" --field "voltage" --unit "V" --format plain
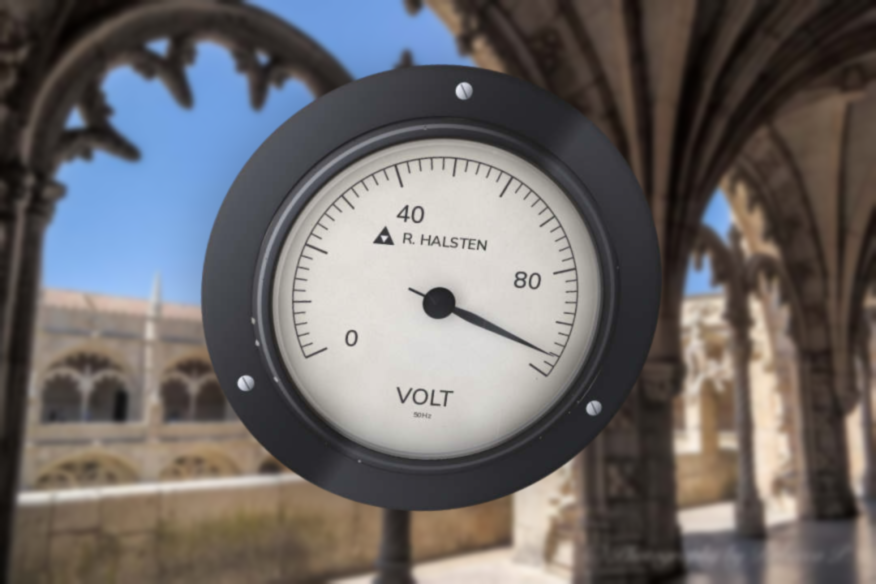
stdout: 96 V
